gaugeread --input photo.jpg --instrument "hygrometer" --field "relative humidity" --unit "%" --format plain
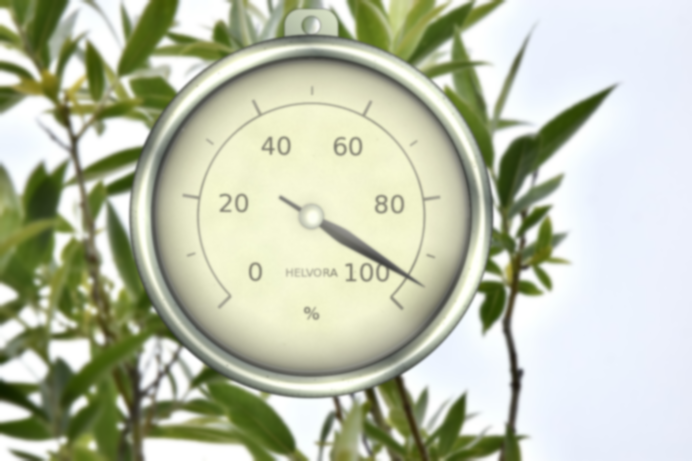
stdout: 95 %
